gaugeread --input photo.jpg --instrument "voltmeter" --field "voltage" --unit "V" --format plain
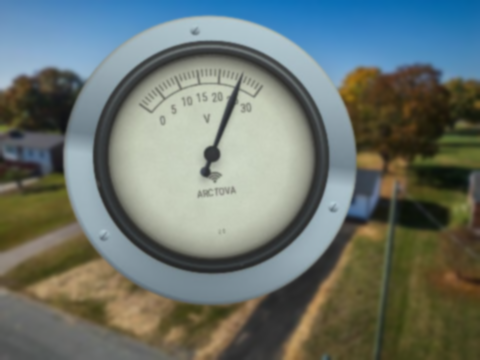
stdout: 25 V
